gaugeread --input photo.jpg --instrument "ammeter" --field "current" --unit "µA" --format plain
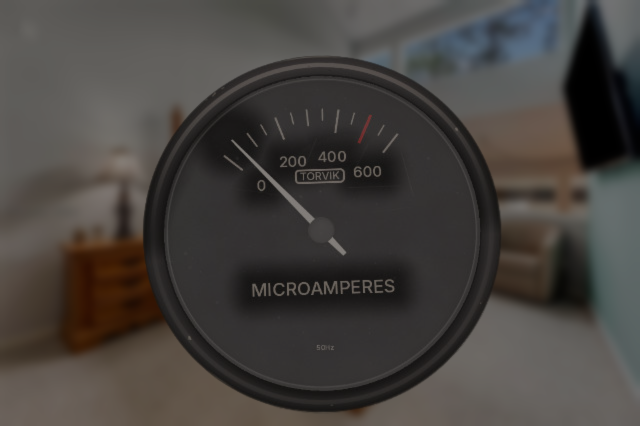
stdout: 50 µA
